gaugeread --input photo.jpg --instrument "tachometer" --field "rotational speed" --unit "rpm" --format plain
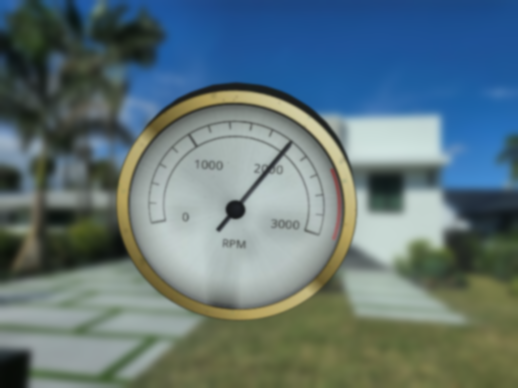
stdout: 2000 rpm
